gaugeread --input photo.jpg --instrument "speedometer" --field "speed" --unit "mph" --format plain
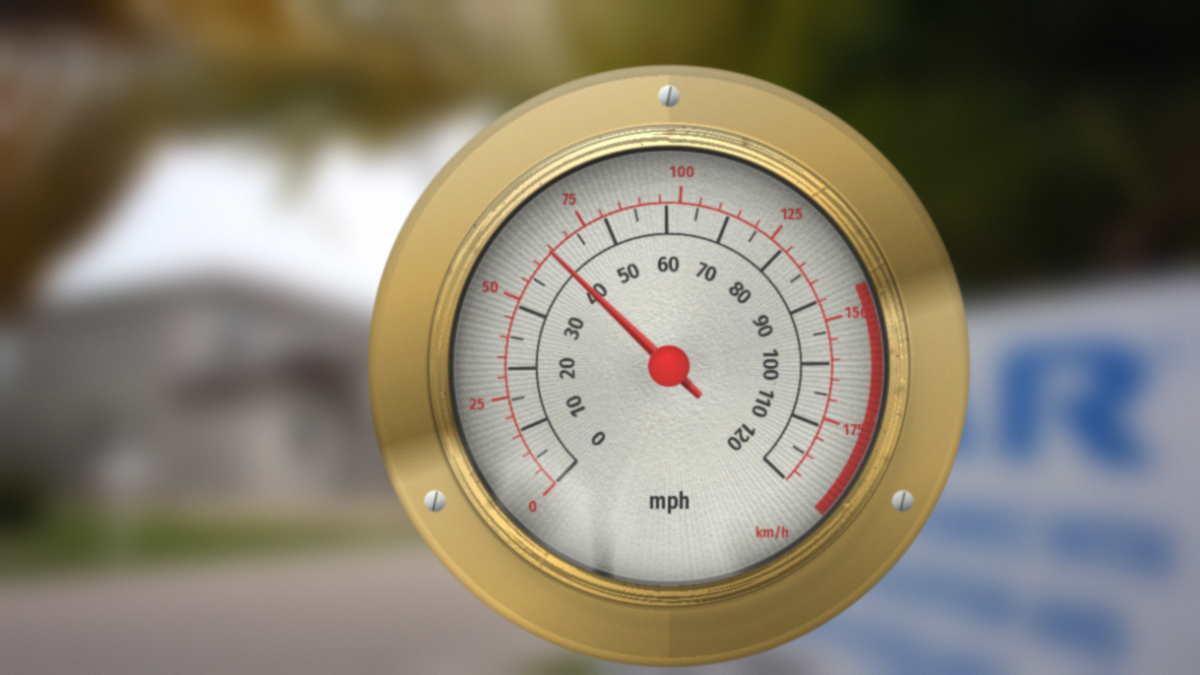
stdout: 40 mph
